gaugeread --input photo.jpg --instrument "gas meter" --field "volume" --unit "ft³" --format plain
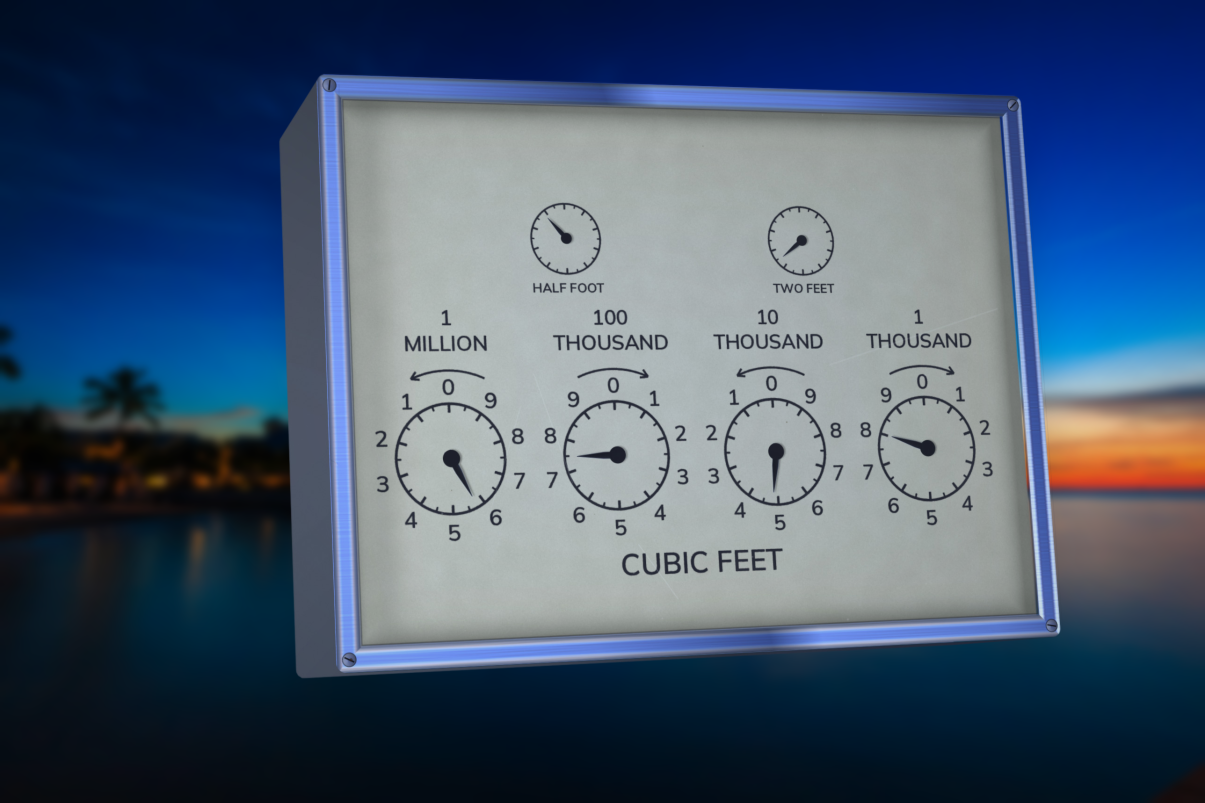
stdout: 574800 ft³
